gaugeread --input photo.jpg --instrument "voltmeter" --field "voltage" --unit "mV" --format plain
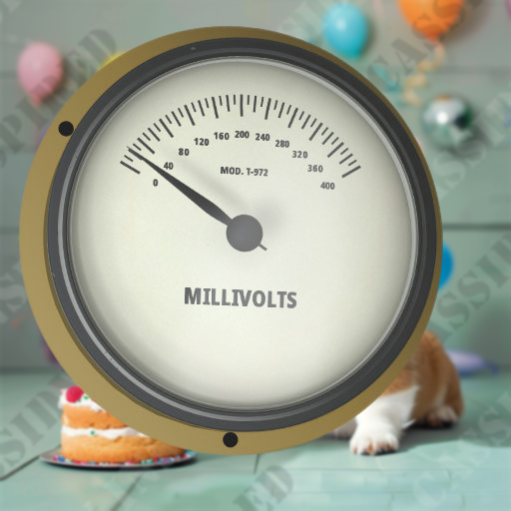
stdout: 20 mV
